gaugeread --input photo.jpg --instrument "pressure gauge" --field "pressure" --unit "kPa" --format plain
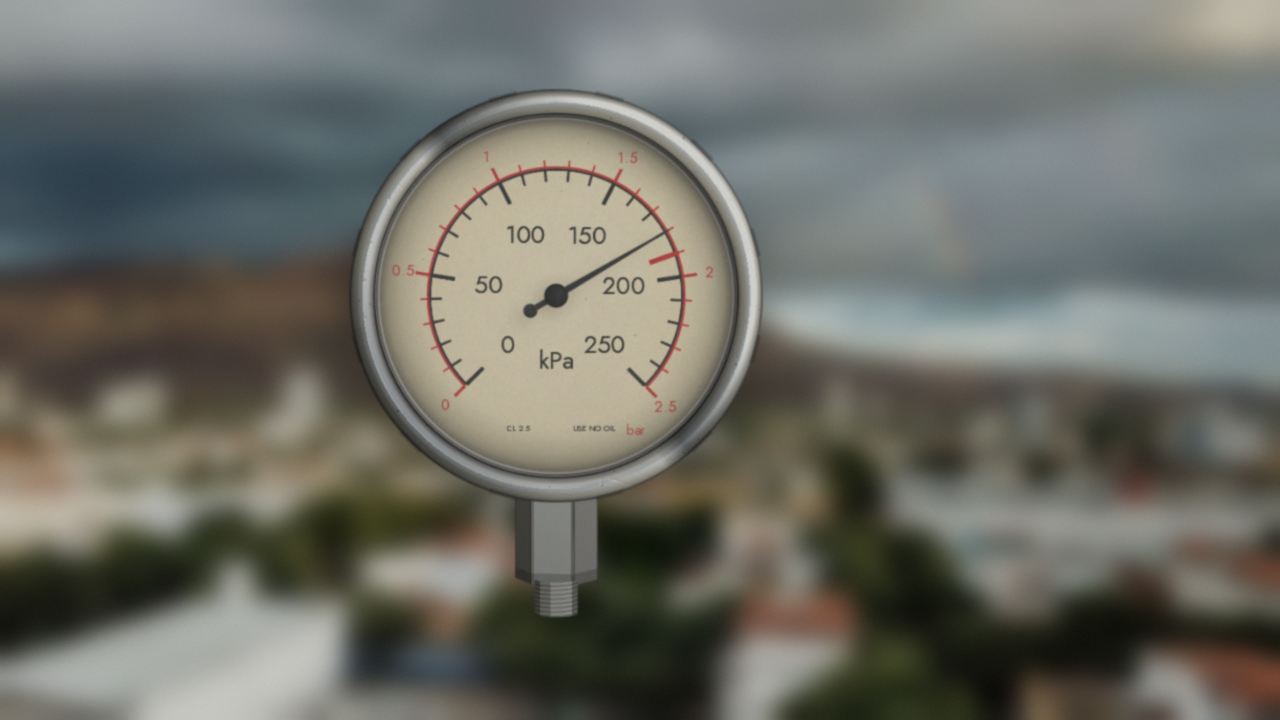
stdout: 180 kPa
